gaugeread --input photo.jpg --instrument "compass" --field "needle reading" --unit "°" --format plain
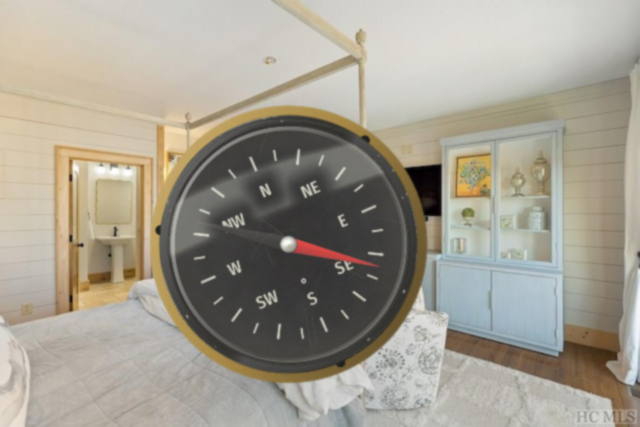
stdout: 127.5 °
